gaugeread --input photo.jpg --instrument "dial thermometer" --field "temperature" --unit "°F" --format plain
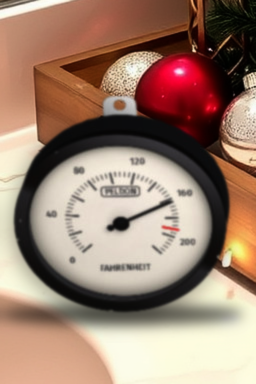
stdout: 160 °F
